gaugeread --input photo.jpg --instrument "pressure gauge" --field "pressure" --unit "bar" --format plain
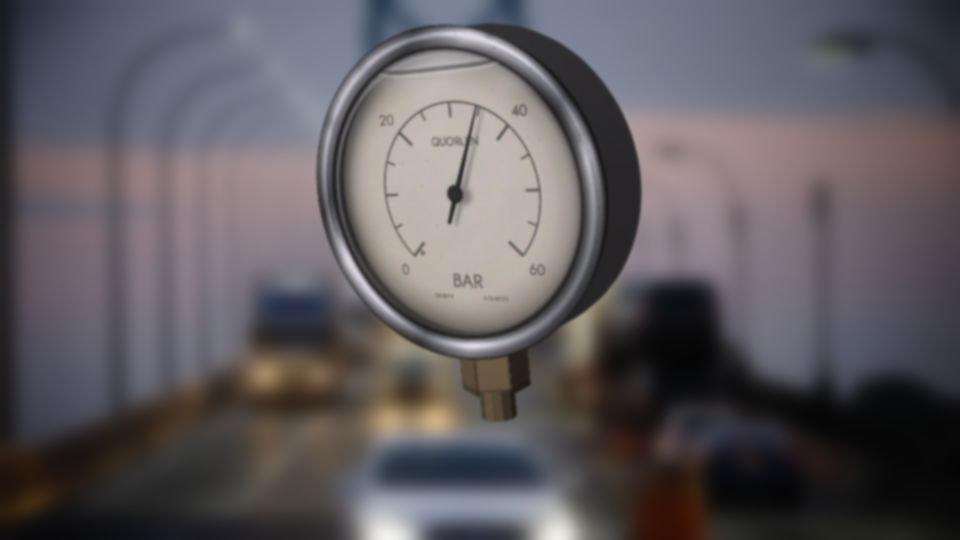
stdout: 35 bar
